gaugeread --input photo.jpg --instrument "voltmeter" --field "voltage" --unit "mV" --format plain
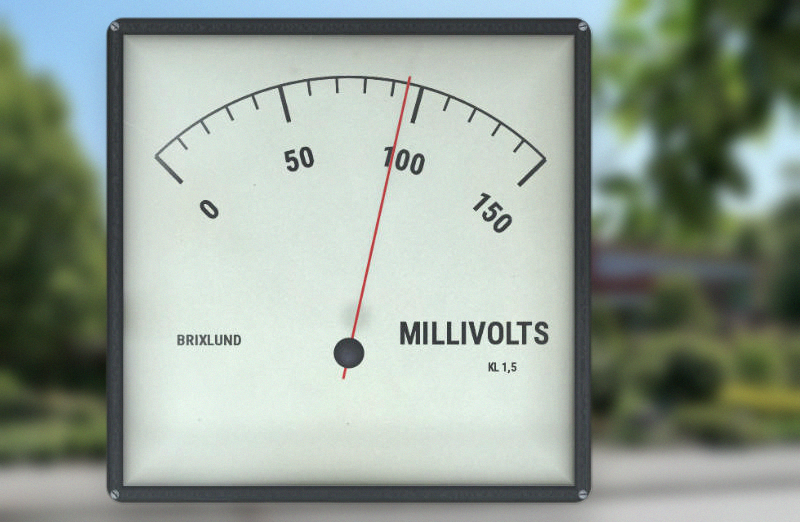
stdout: 95 mV
